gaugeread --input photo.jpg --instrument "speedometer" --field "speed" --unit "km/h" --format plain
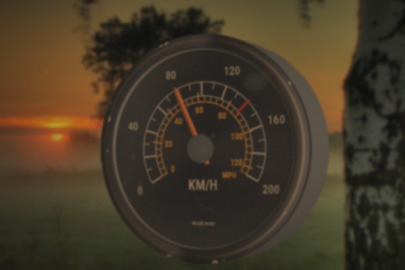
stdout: 80 km/h
